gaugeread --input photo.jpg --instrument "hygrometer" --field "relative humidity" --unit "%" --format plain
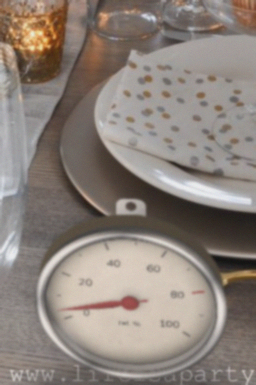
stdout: 5 %
